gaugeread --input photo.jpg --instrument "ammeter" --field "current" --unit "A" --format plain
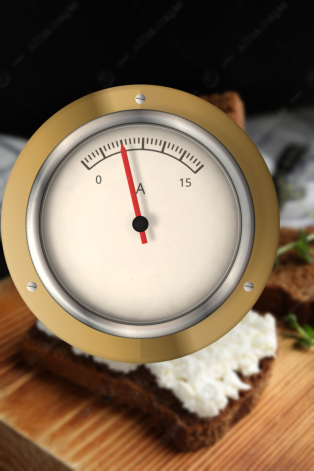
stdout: 5 A
